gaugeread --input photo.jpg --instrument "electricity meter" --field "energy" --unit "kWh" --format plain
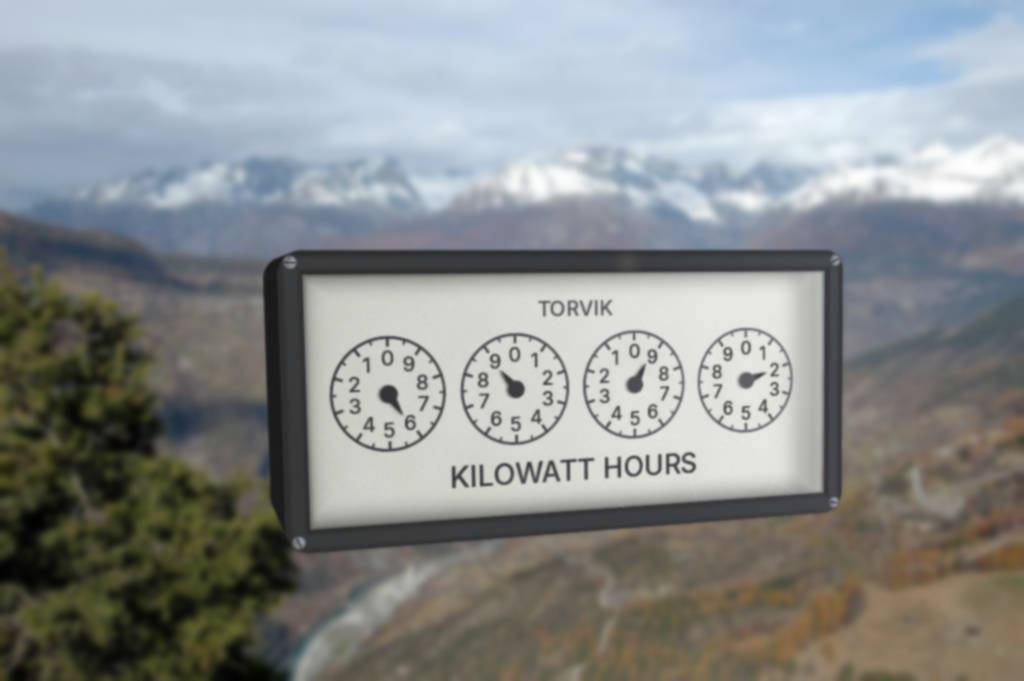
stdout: 5892 kWh
